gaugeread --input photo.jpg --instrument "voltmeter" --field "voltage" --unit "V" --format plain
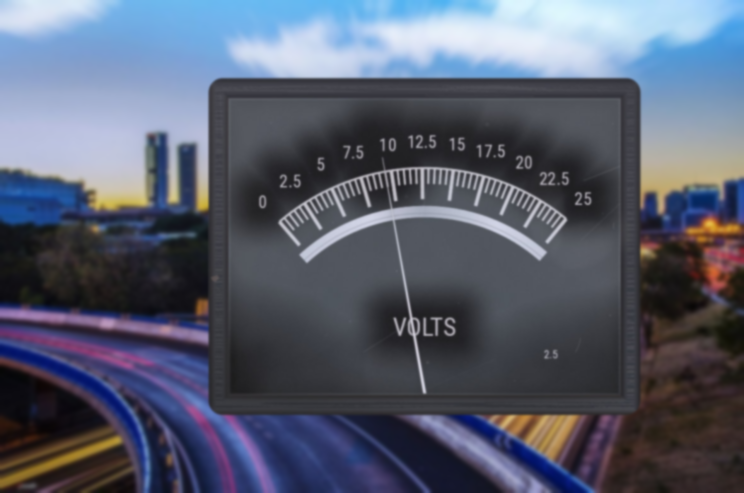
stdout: 9.5 V
